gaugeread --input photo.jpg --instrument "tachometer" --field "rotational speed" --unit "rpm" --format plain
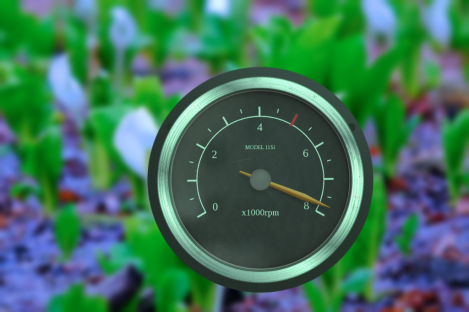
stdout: 7750 rpm
